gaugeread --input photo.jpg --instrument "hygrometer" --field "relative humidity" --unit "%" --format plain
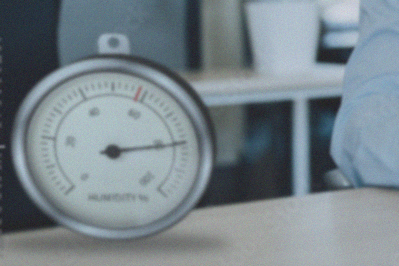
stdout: 80 %
